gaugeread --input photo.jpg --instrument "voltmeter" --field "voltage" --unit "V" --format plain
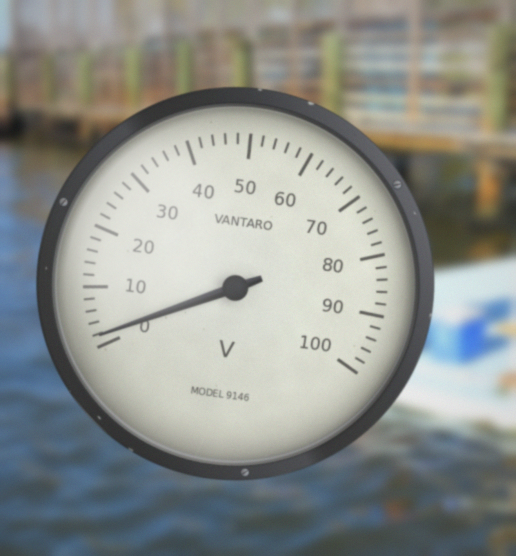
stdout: 2 V
